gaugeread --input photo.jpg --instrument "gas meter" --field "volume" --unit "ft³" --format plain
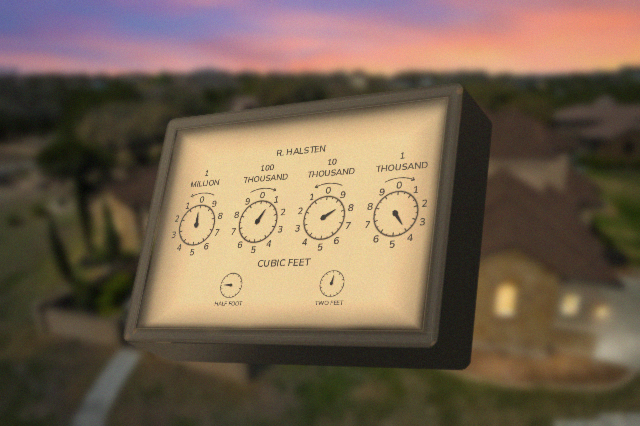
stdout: 8400 ft³
